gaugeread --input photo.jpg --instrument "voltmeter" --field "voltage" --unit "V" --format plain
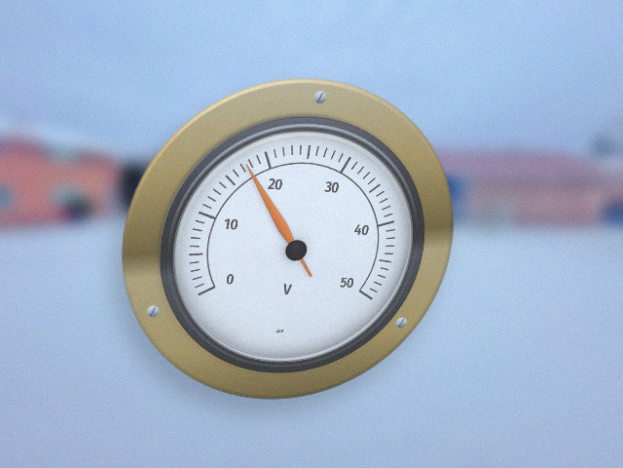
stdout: 17.5 V
